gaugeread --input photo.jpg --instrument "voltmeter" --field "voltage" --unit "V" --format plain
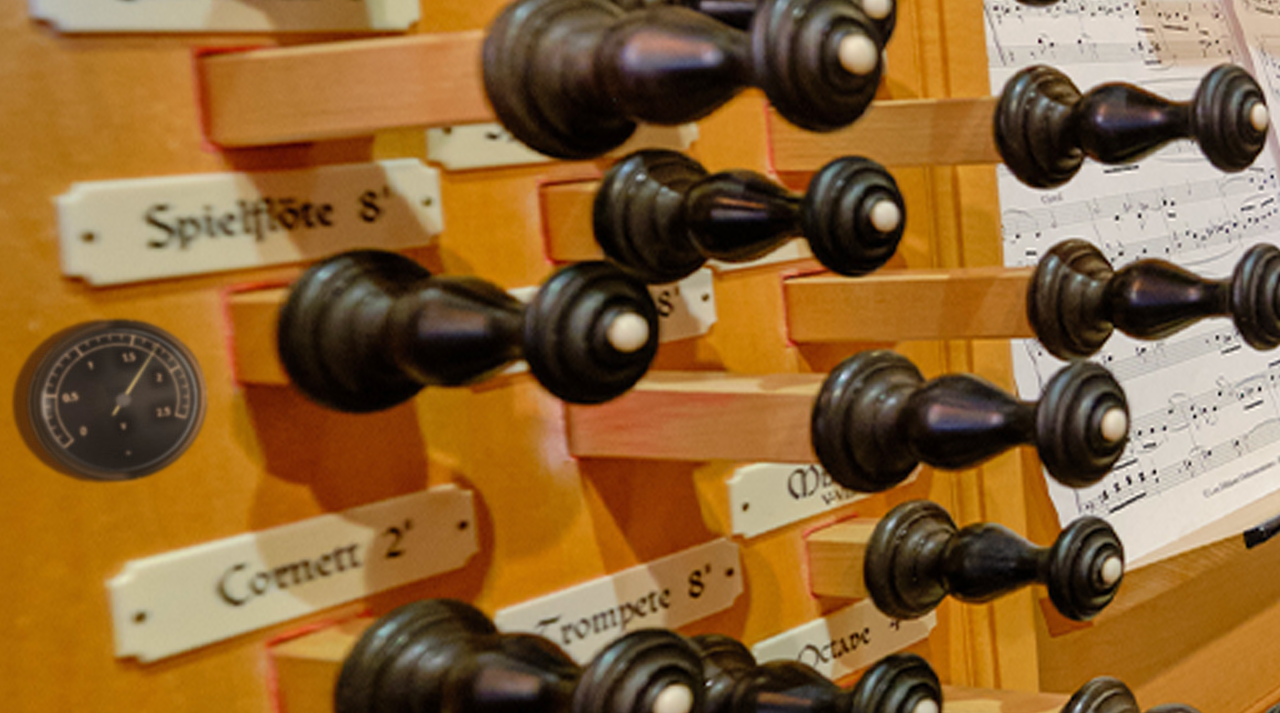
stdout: 1.7 V
